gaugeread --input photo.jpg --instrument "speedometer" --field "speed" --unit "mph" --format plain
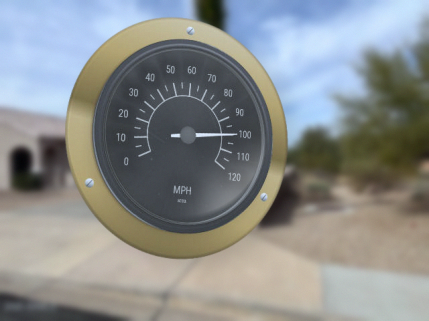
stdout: 100 mph
